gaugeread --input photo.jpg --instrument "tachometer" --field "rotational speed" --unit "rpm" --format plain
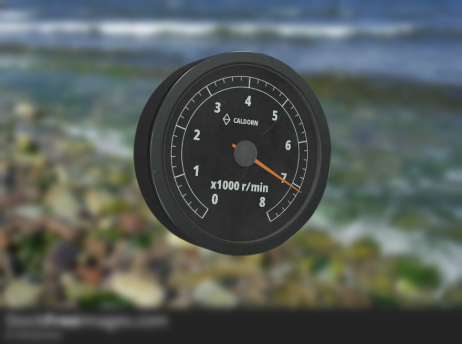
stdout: 7100 rpm
